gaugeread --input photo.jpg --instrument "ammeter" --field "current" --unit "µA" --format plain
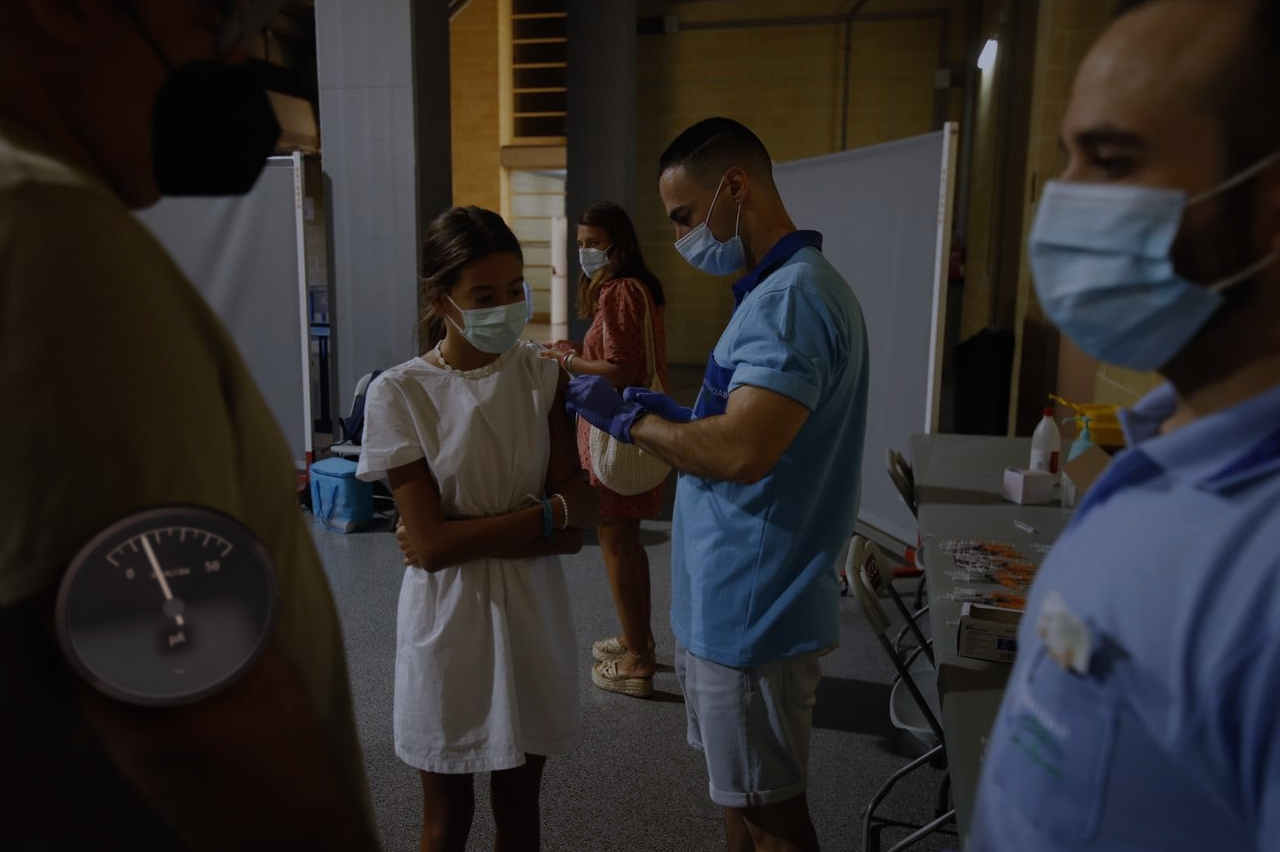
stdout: 15 µA
